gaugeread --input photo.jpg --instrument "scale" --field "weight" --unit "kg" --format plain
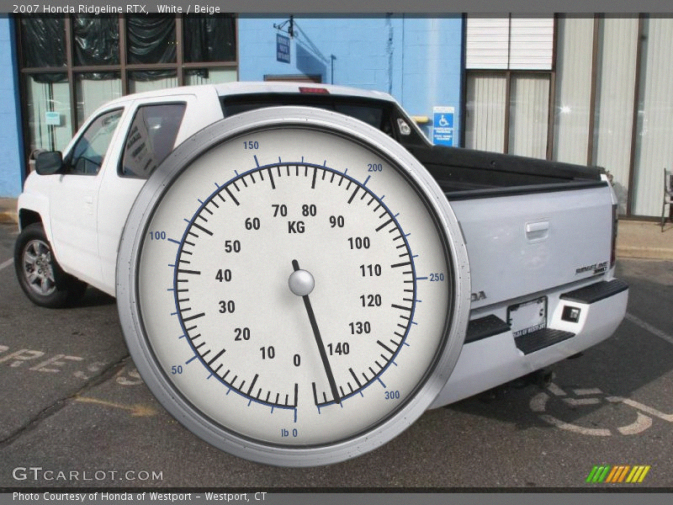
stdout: 146 kg
